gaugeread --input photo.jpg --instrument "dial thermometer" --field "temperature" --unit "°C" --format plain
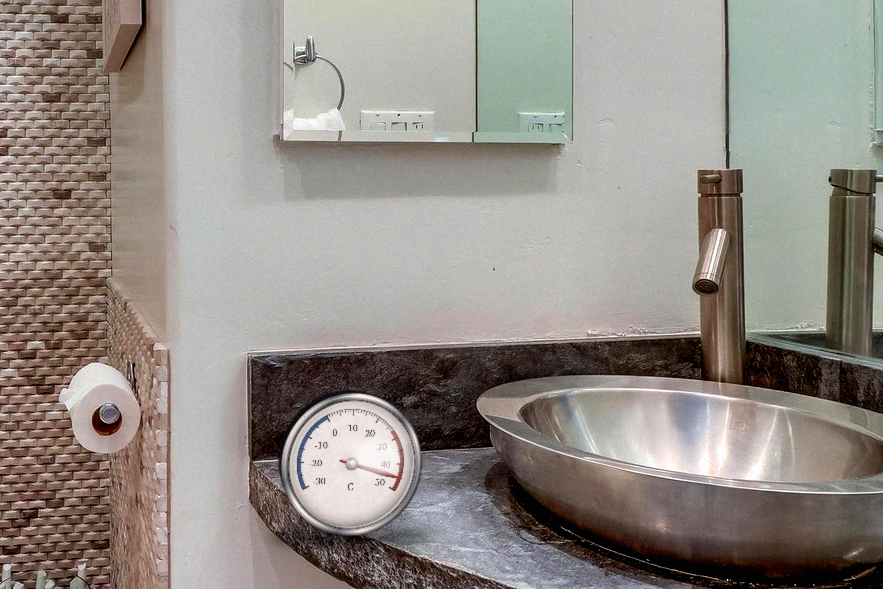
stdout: 45 °C
